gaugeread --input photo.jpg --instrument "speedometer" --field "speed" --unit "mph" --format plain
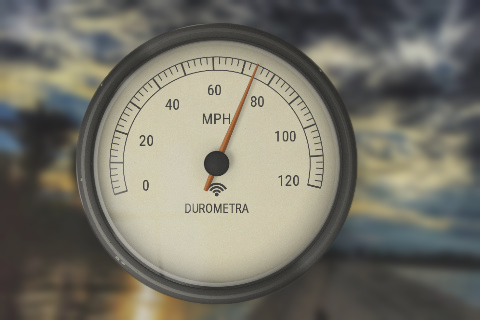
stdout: 74 mph
